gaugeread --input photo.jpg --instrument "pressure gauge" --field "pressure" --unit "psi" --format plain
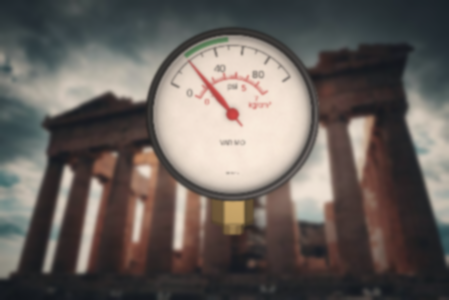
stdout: 20 psi
